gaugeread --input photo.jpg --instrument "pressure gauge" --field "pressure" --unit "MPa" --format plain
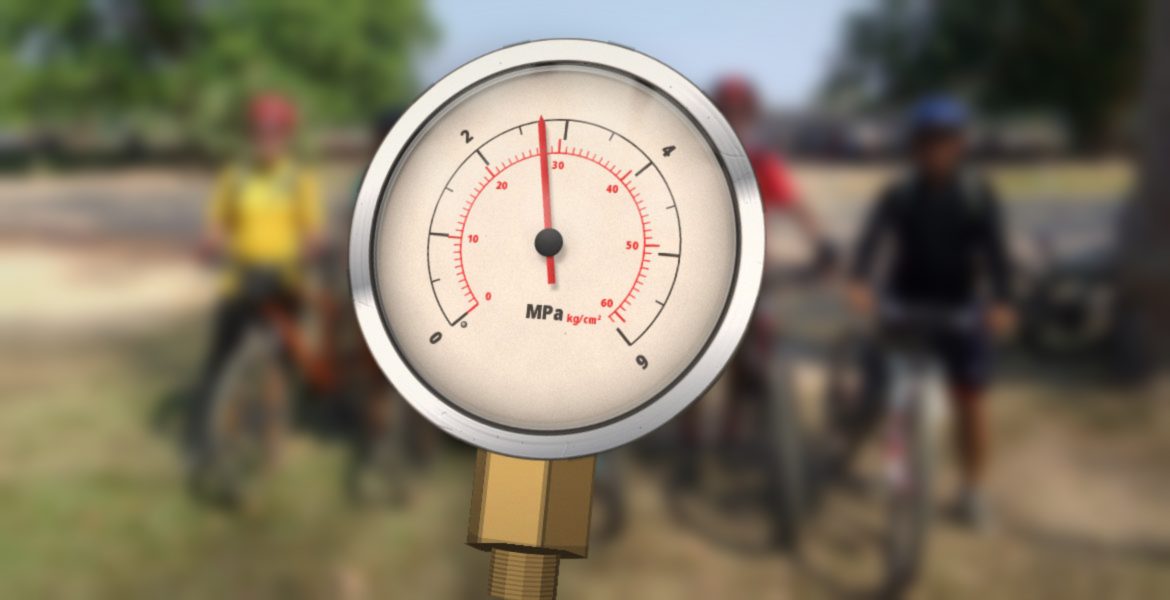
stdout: 2.75 MPa
